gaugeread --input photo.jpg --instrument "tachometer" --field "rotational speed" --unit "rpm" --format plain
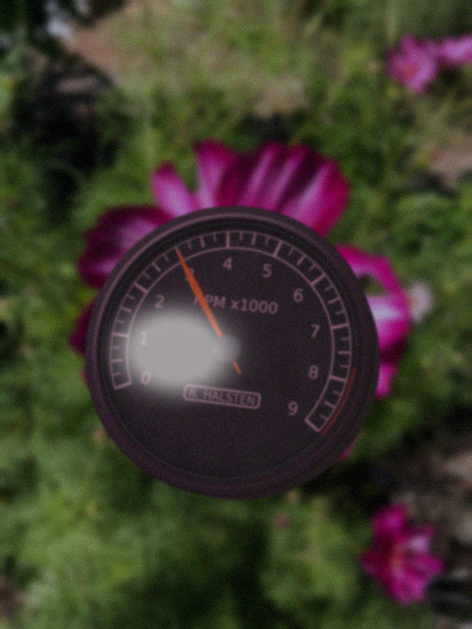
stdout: 3000 rpm
